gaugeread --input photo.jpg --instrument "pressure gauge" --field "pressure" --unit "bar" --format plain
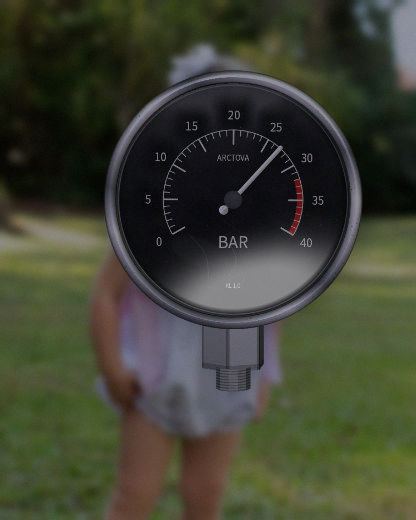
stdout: 27 bar
